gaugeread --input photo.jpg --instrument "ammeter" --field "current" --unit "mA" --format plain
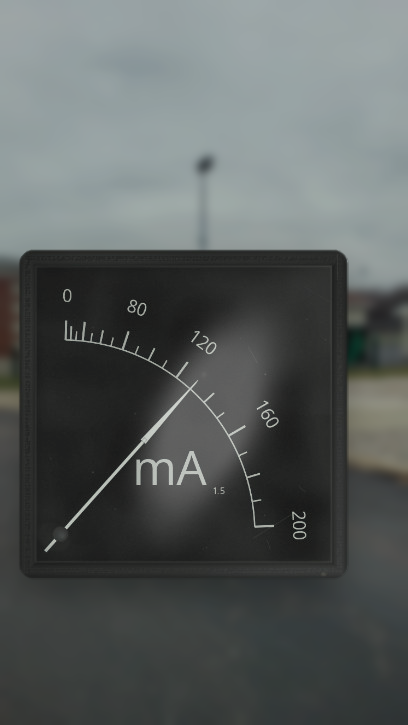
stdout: 130 mA
